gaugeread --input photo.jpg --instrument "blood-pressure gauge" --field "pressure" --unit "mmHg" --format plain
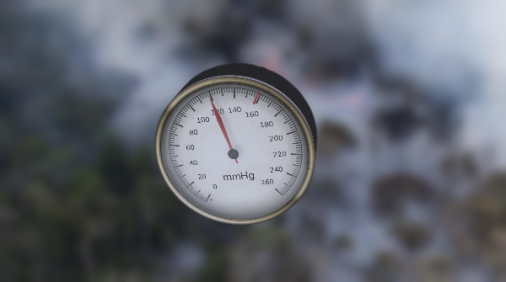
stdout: 120 mmHg
